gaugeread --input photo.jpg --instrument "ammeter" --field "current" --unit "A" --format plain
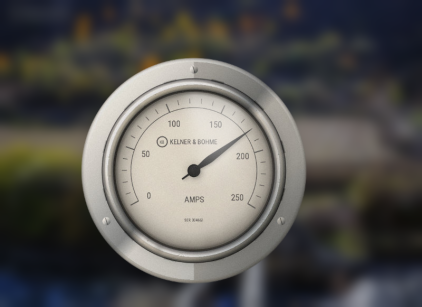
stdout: 180 A
